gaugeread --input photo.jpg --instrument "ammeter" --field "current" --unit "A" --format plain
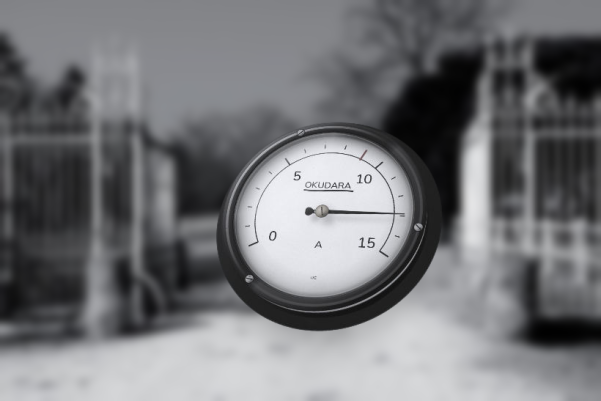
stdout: 13 A
